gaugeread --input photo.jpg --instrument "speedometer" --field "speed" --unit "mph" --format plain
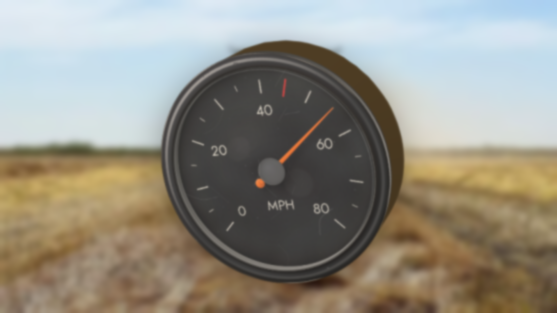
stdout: 55 mph
